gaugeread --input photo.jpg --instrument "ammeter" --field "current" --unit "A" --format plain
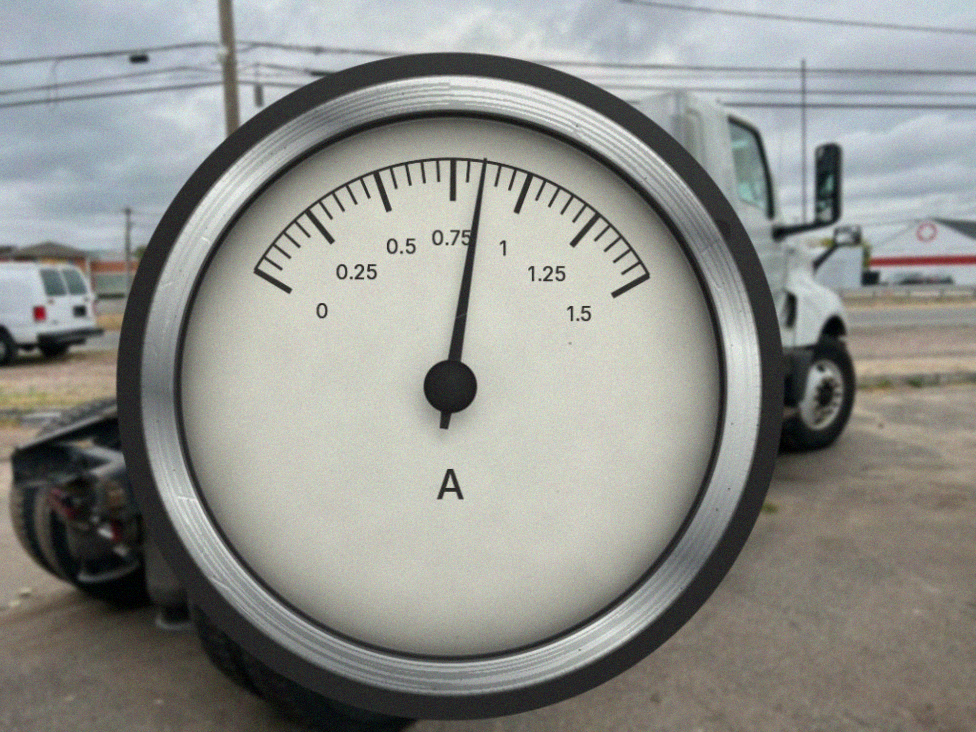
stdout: 0.85 A
